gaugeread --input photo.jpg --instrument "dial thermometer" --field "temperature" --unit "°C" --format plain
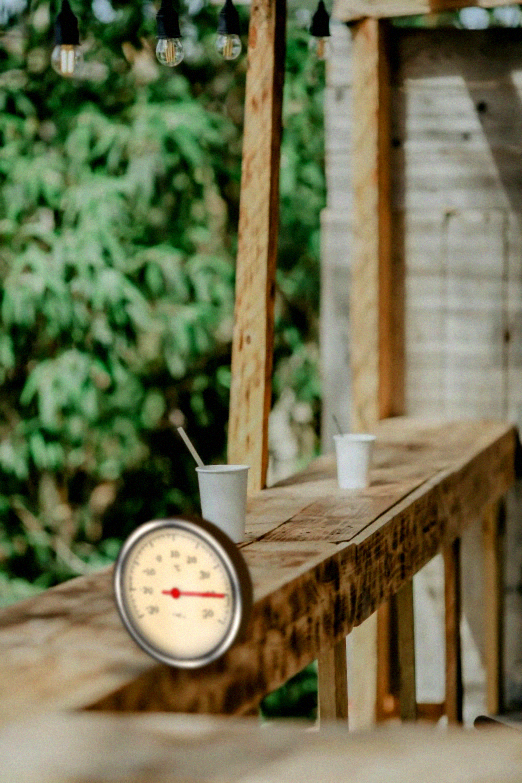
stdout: 40 °C
